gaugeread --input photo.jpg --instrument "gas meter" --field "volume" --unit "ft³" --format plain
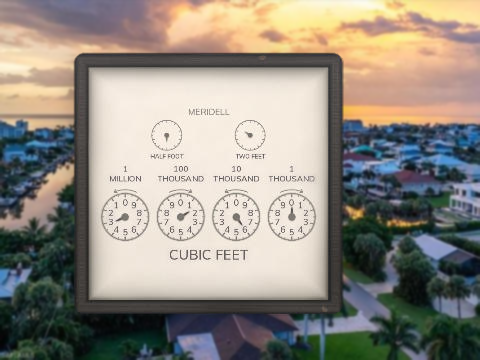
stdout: 316000 ft³
